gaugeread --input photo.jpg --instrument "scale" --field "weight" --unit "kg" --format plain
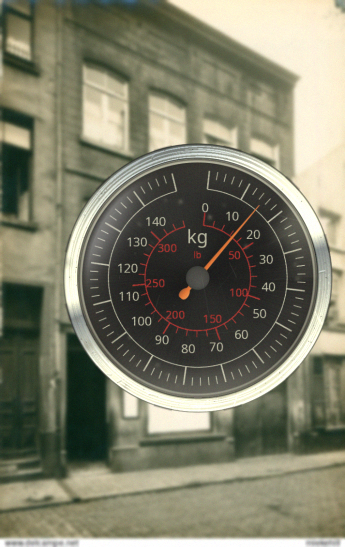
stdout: 15 kg
